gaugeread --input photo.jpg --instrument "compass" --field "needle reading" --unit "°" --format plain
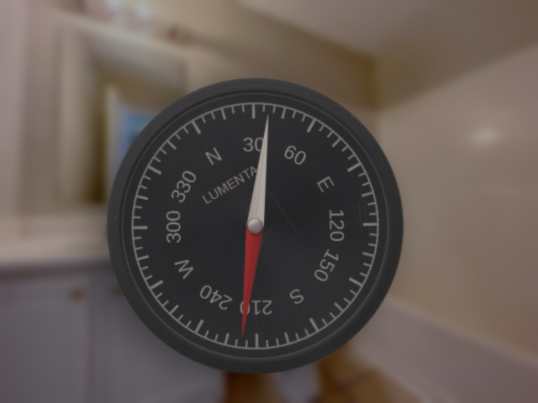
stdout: 217.5 °
